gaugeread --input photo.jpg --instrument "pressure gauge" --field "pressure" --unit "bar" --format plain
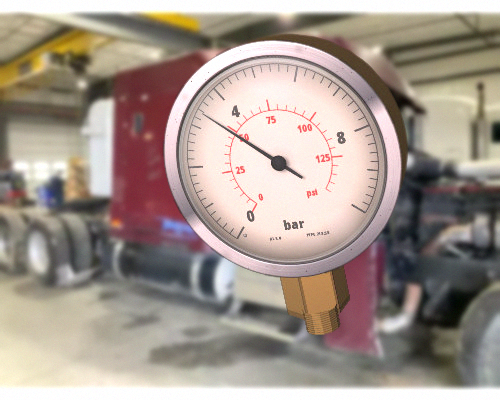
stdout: 3.4 bar
